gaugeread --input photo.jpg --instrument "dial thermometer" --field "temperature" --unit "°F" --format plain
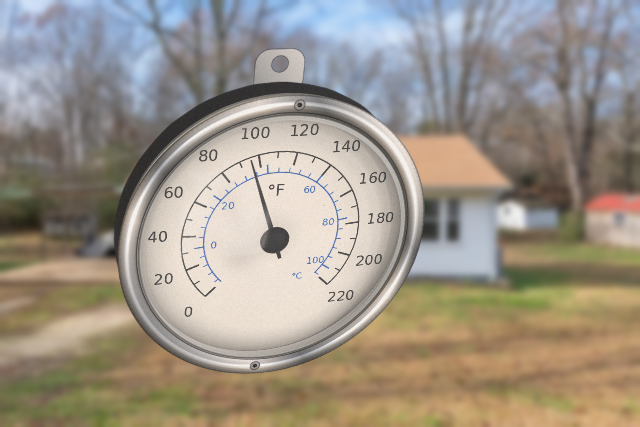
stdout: 95 °F
